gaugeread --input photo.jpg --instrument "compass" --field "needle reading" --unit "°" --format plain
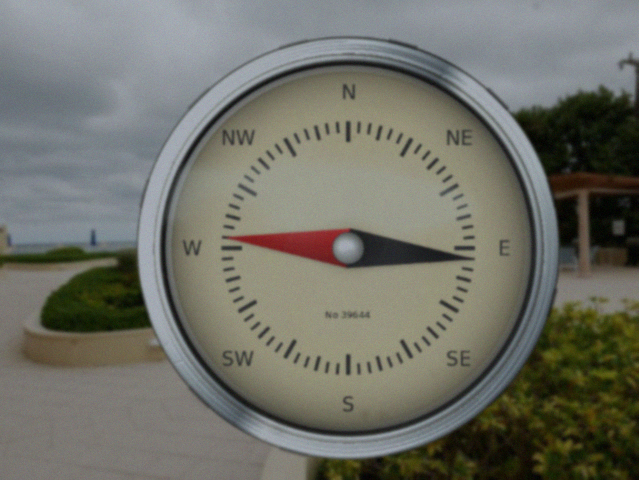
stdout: 275 °
